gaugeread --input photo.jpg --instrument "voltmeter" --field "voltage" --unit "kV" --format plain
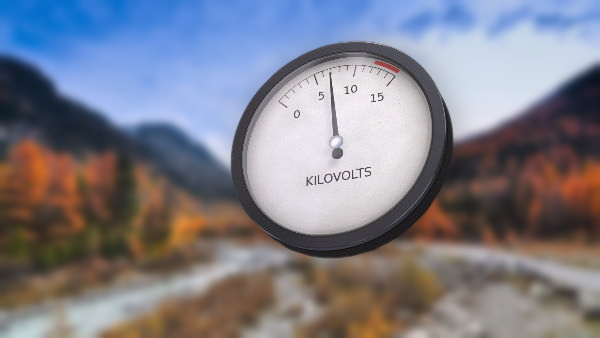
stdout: 7 kV
